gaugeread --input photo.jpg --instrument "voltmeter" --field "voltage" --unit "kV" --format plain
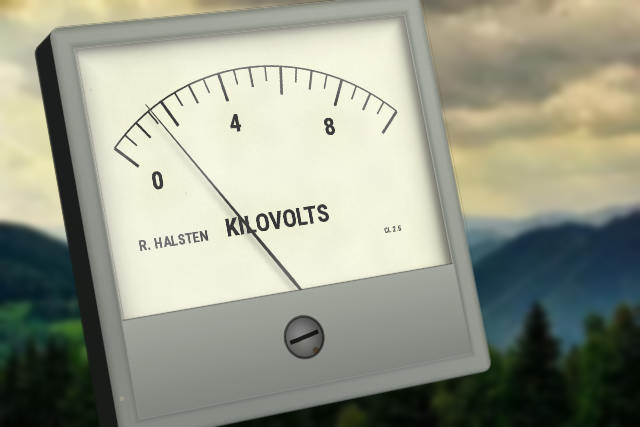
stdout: 1.5 kV
